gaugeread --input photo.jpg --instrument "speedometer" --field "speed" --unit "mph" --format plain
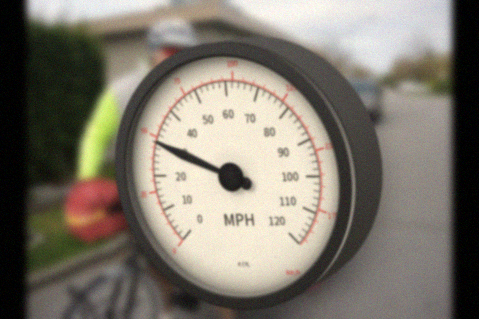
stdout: 30 mph
